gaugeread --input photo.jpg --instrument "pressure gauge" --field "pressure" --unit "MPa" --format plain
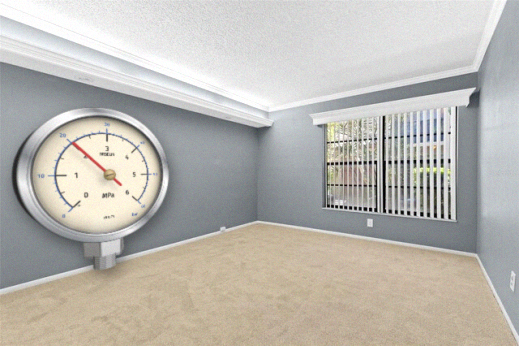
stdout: 2 MPa
